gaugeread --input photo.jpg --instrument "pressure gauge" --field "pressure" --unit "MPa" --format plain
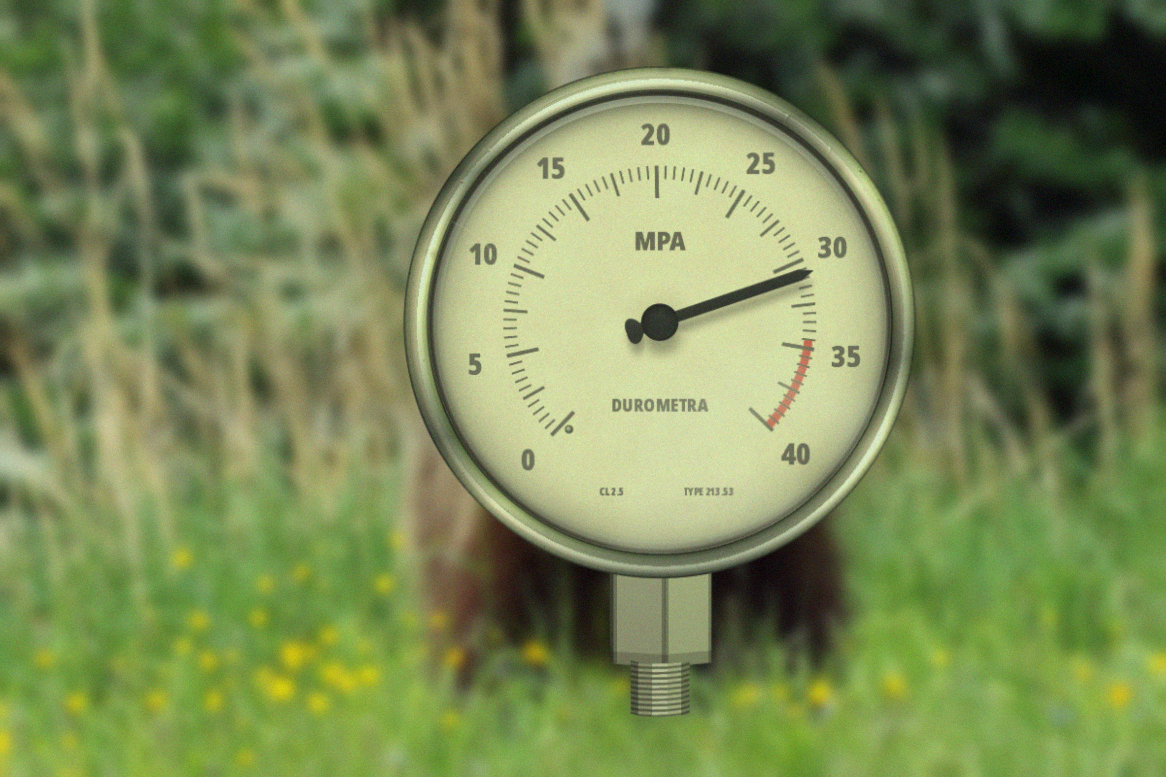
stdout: 30.75 MPa
